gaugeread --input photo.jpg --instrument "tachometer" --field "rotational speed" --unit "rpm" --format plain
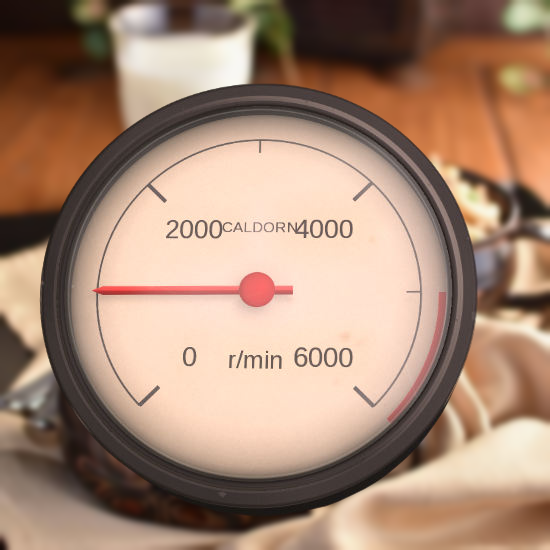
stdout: 1000 rpm
